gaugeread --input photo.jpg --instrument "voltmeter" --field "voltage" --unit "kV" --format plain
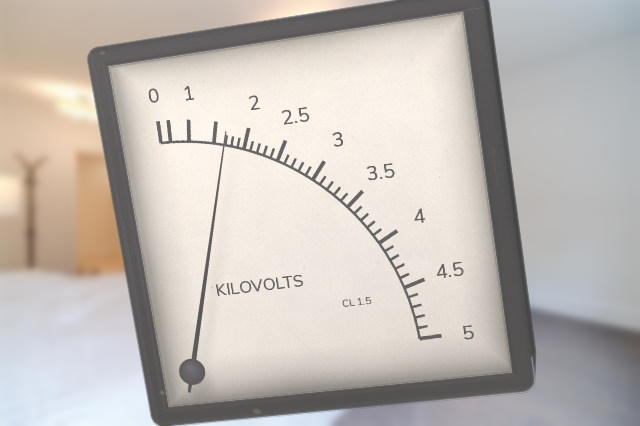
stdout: 1.7 kV
